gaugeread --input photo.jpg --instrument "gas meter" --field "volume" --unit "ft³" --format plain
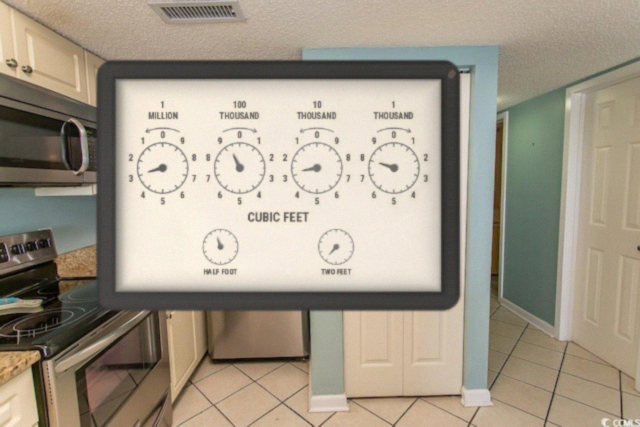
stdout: 292800 ft³
